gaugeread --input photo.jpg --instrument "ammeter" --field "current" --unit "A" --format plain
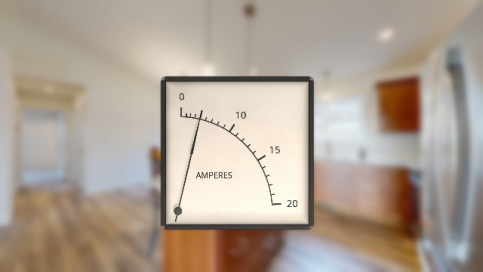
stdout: 5 A
